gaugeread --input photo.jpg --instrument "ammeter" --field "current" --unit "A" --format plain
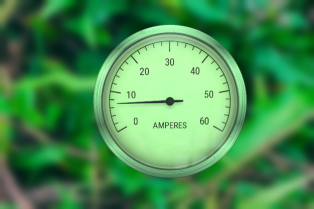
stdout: 7 A
